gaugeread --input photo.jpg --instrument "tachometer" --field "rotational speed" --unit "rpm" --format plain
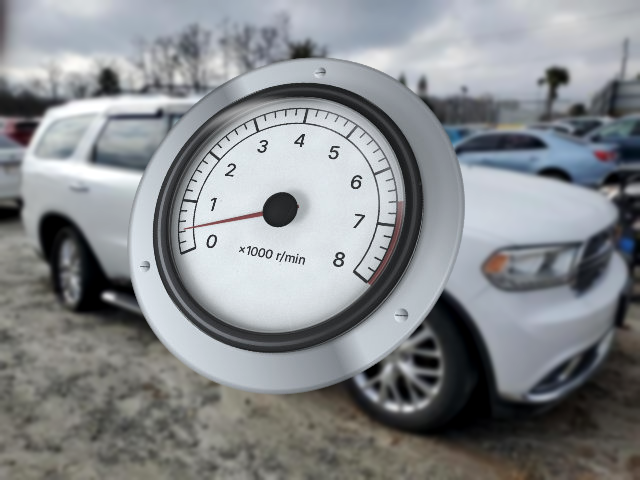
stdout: 400 rpm
